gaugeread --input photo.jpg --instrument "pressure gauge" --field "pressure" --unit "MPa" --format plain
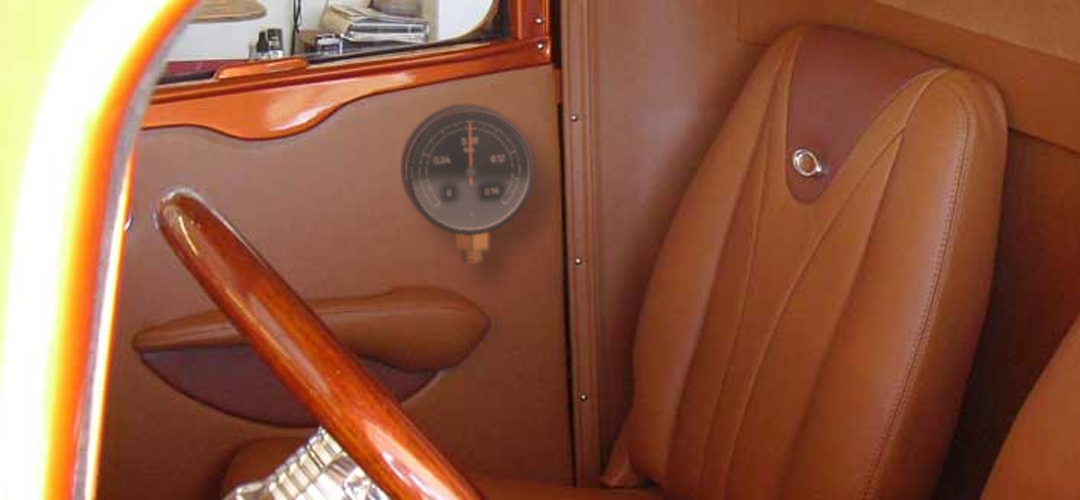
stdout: 0.08 MPa
